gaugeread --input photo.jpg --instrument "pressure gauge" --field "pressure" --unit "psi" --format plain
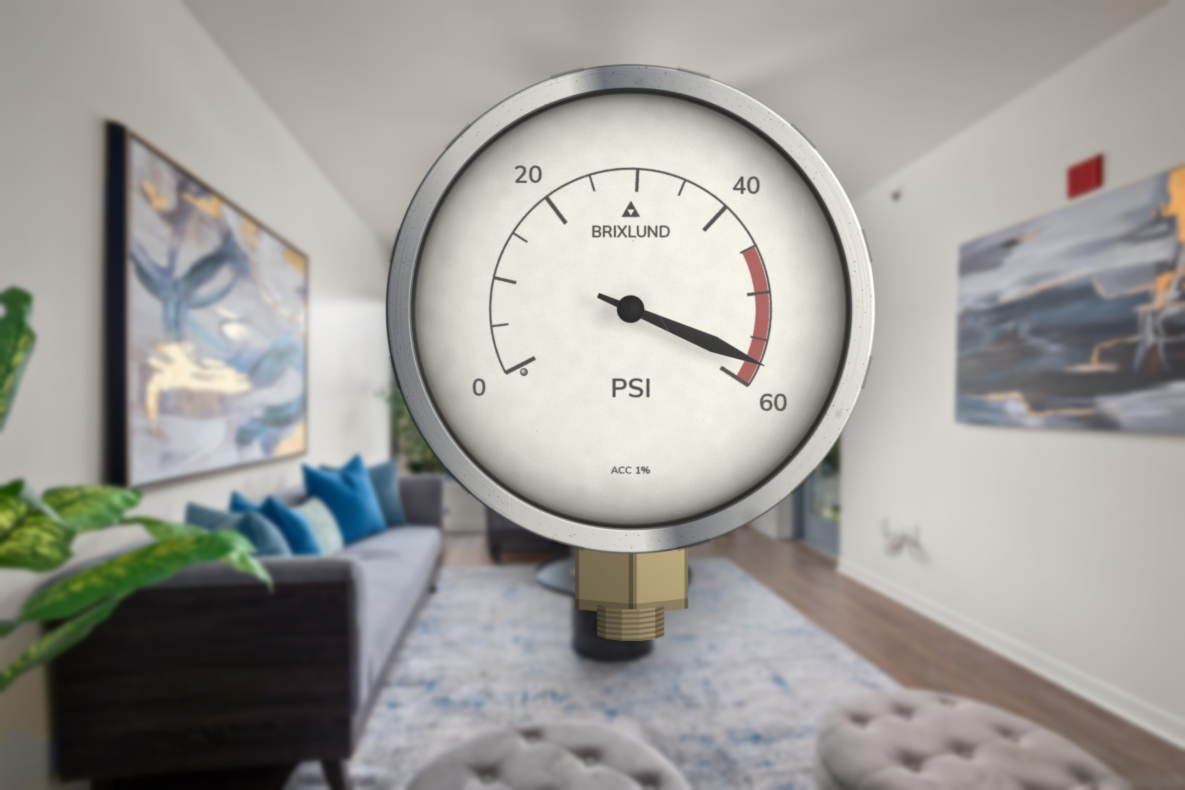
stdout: 57.5 psi
